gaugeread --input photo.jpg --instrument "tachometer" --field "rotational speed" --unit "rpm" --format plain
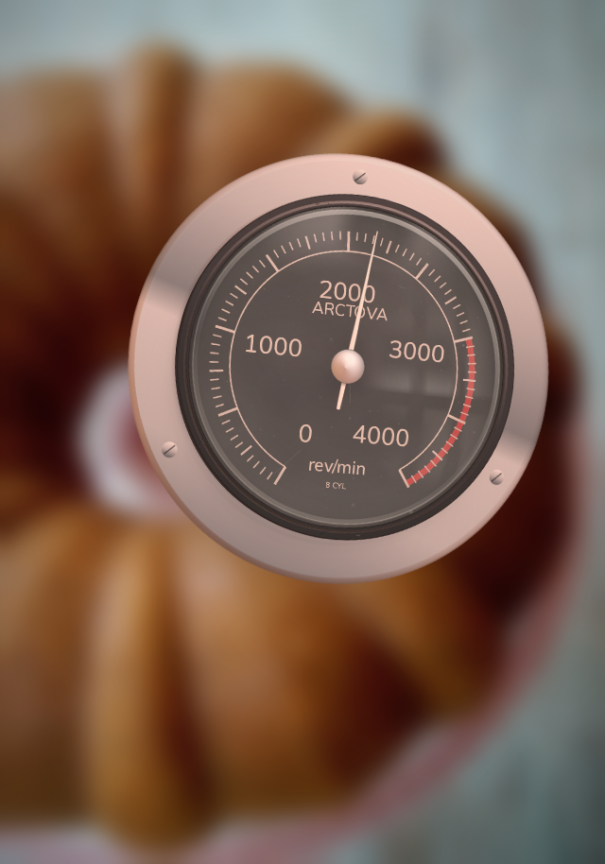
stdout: 2150 rpm
